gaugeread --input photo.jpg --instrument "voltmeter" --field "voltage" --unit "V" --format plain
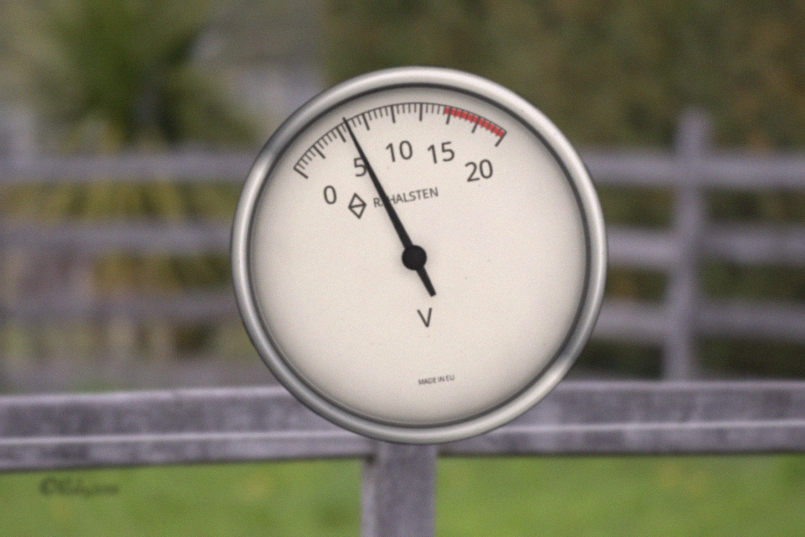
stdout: 6 V
